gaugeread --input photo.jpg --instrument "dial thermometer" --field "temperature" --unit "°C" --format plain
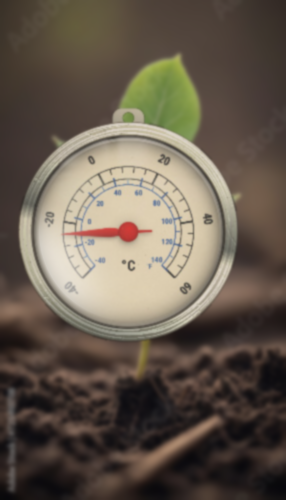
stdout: -24 °C
